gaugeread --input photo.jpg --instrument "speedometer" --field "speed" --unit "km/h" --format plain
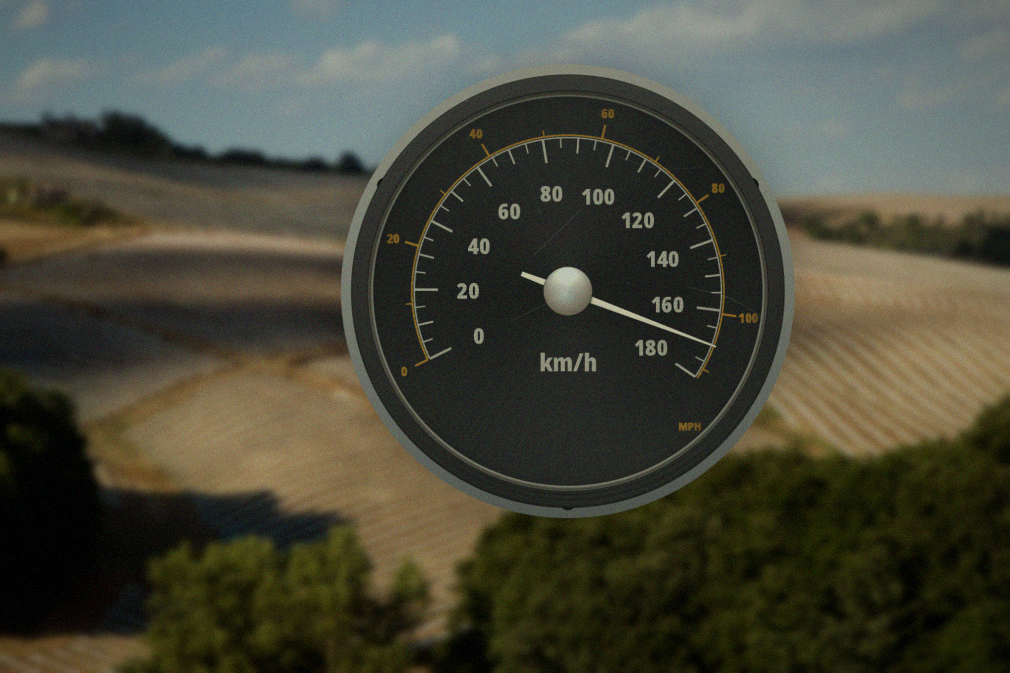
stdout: 170 km/h
